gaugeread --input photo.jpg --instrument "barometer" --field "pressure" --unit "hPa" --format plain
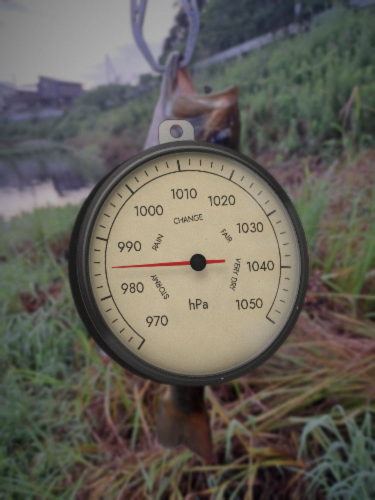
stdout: 985 hPa
